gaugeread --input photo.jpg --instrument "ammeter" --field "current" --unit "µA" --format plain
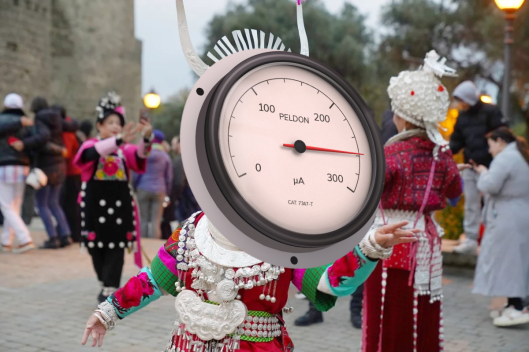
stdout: 260 µA
